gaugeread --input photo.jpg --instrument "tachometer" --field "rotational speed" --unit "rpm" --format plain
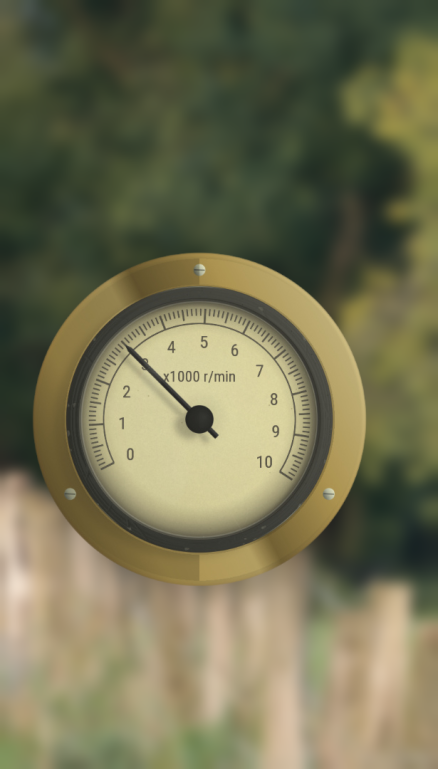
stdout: 3000 rpm
